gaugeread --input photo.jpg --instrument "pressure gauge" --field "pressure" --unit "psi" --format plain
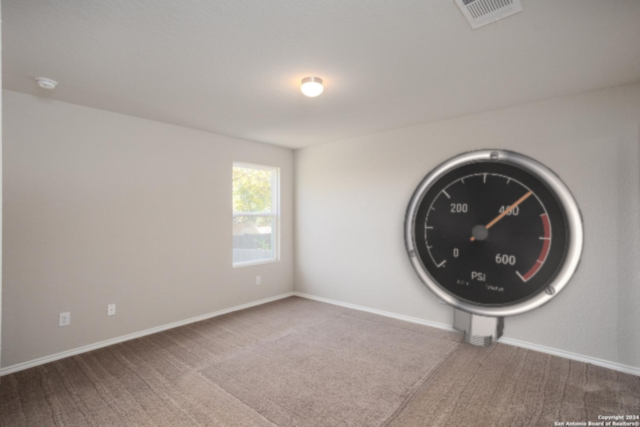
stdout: 400 psi
